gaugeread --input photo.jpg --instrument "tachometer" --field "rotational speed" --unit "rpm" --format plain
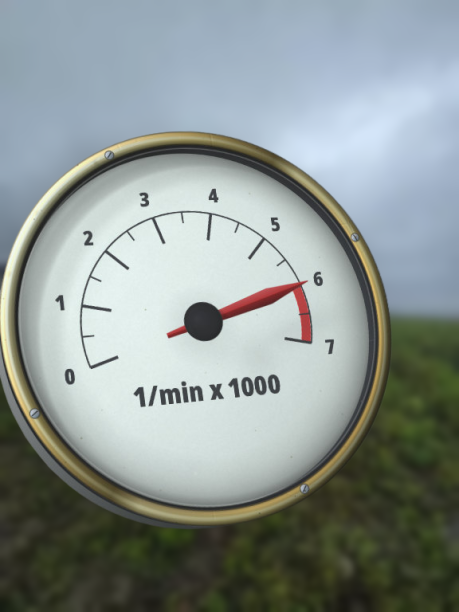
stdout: 6000 rpm
